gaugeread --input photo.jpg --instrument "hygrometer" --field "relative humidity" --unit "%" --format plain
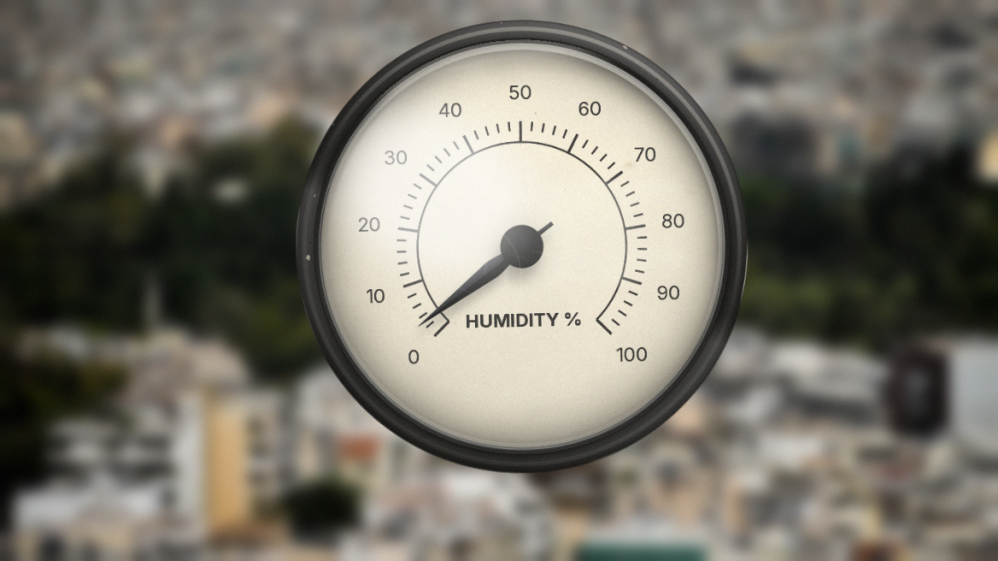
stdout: 3 %
